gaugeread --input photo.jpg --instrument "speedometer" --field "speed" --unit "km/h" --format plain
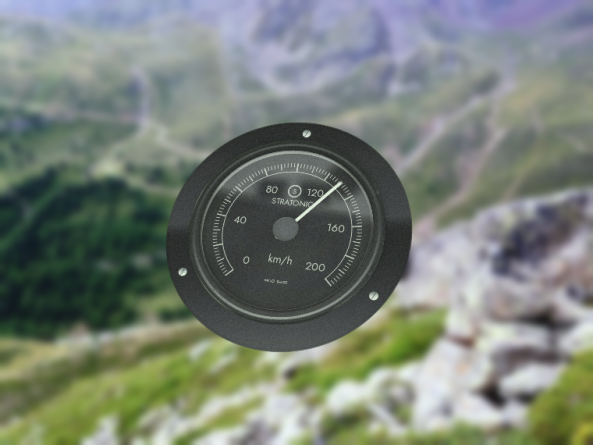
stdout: 130 km/h
